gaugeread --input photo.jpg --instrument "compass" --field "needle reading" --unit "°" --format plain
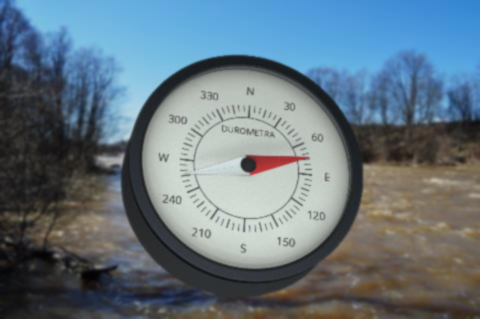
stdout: 75 °
